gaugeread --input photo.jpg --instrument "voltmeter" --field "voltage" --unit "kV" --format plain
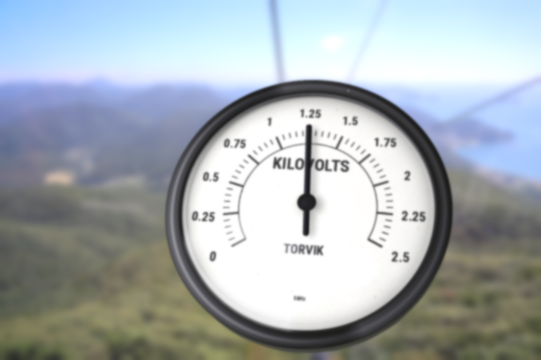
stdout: 1.25 kV
